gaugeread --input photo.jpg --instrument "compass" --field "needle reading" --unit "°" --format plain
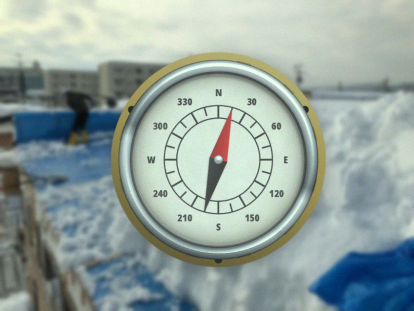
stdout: 15 °
